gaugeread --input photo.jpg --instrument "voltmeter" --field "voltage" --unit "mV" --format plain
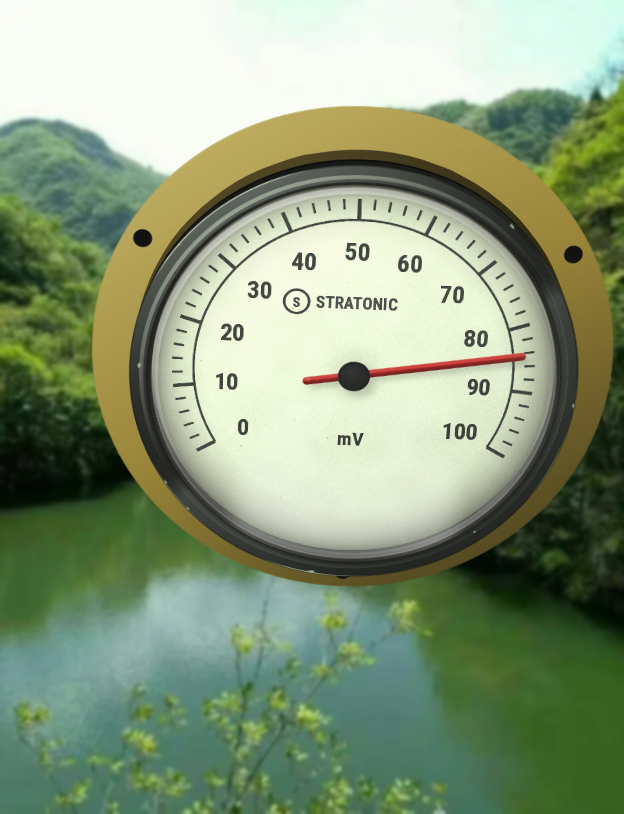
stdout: 84 mV
